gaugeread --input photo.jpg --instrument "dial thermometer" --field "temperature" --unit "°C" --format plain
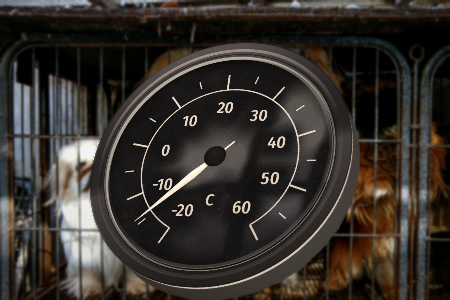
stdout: -15 °C
